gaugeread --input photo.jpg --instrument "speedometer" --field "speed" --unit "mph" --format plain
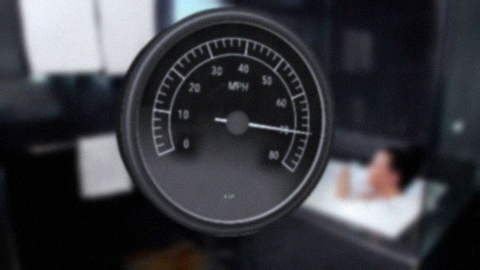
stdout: 70 mph
